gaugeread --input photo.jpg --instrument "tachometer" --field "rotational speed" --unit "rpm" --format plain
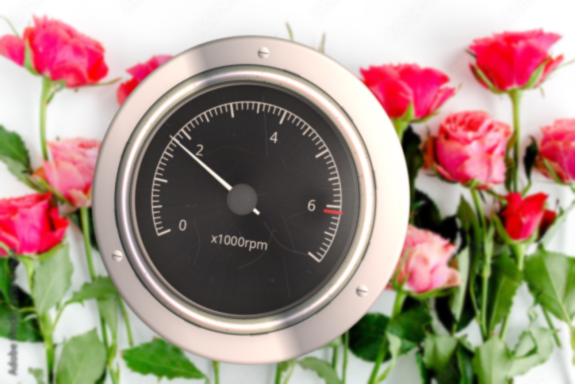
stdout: 1800 rpm
